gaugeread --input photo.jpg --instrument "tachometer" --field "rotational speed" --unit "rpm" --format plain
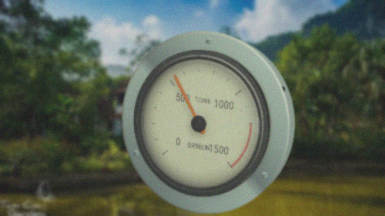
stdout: 550 rpm
